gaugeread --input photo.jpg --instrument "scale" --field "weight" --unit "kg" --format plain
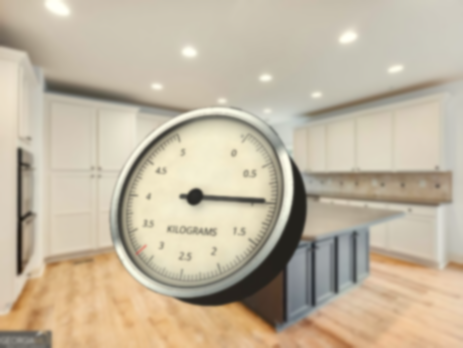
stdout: 1 kg
